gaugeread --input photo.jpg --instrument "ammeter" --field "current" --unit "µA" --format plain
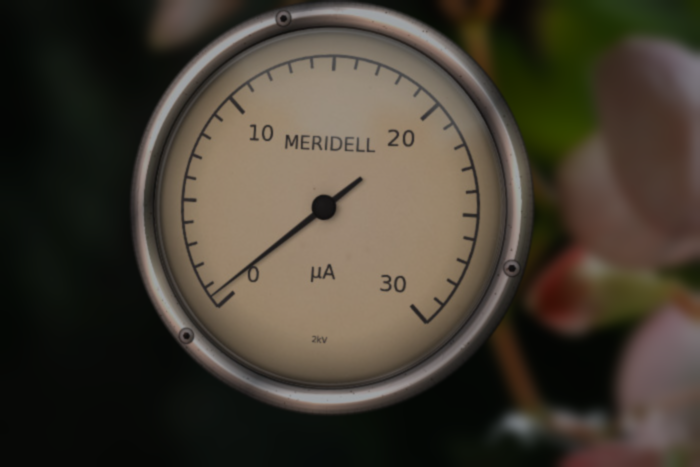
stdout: 0.5 µA
